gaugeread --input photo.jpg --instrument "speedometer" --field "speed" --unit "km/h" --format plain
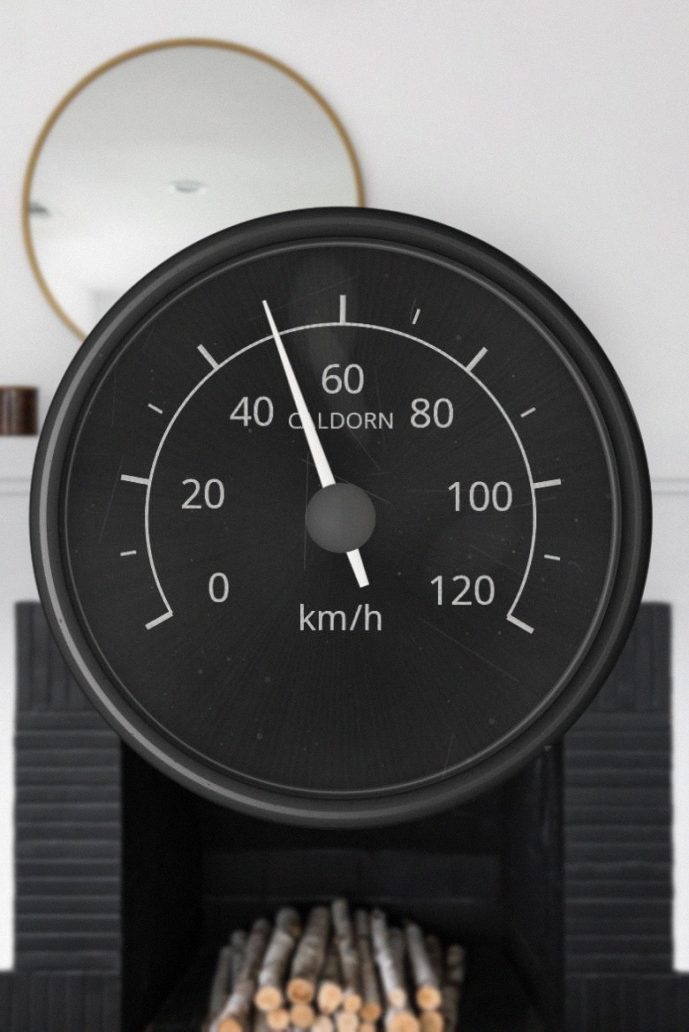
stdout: 50 km/h
